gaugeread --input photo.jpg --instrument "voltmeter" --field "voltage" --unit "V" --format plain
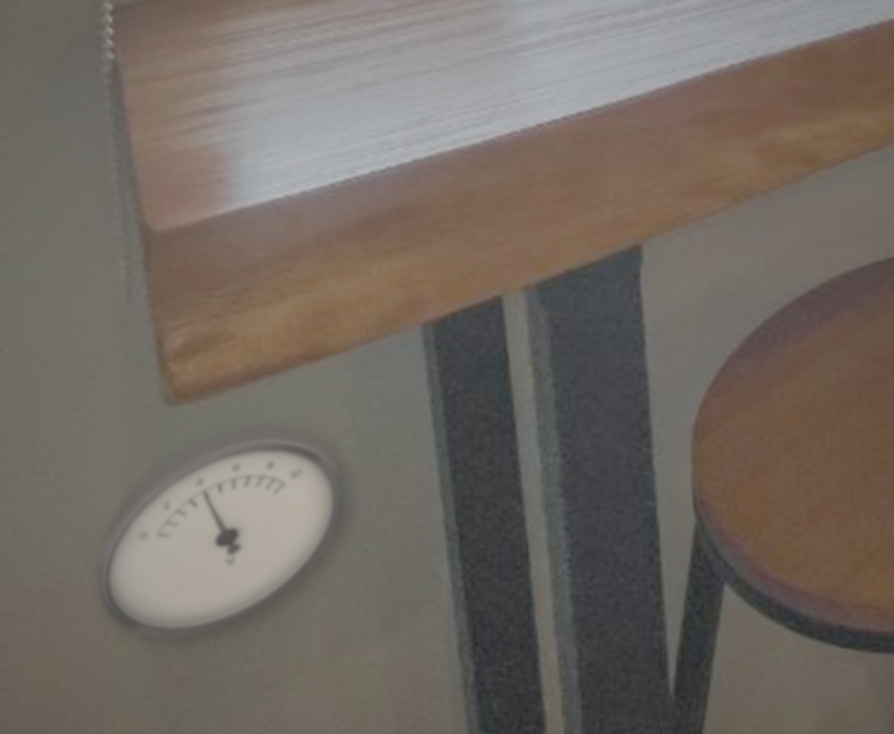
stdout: 4 V
